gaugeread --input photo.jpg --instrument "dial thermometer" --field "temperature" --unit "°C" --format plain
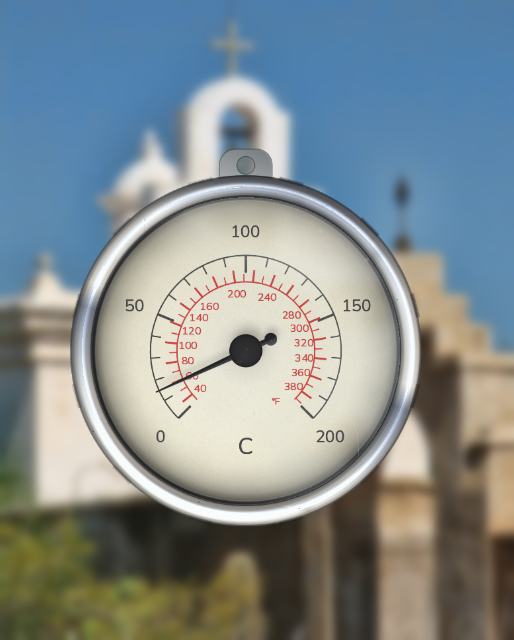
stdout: 15 °C
